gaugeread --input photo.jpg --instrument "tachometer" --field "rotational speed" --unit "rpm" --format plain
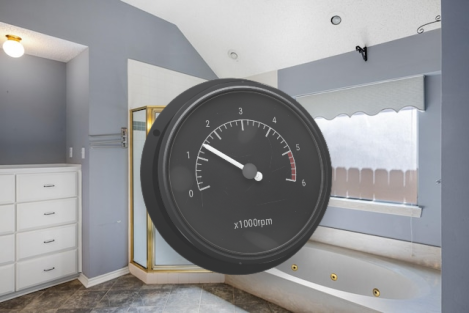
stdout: 1400 rpm
